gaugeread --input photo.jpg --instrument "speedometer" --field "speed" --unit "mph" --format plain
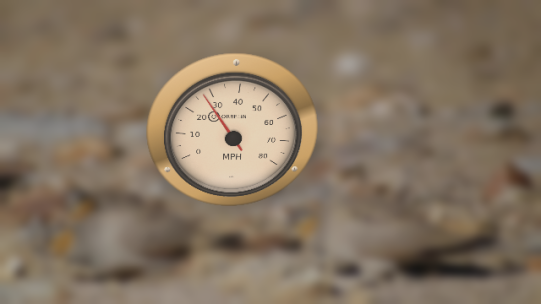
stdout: 27.5 mph
